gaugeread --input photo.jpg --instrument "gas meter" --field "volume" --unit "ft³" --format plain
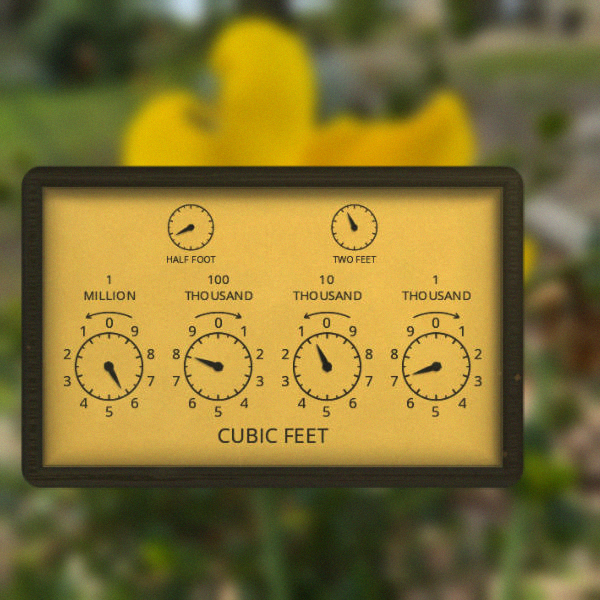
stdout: 580700 ft³
